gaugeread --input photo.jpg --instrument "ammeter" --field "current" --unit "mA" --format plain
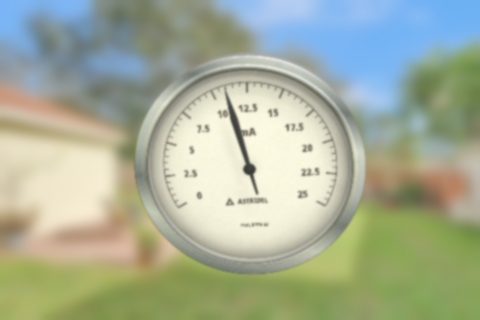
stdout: 11 mA
